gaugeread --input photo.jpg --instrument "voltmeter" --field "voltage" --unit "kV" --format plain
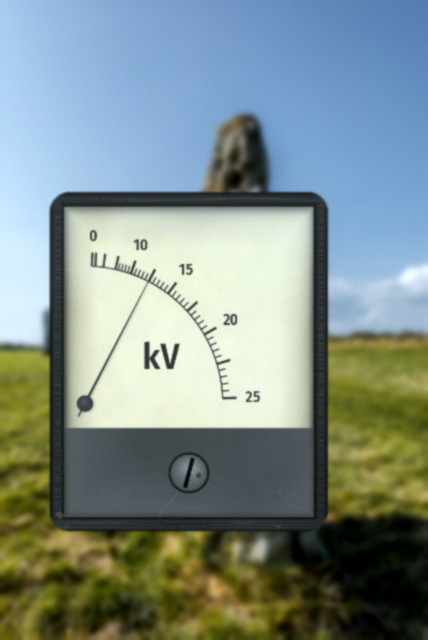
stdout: 12.5 kV
